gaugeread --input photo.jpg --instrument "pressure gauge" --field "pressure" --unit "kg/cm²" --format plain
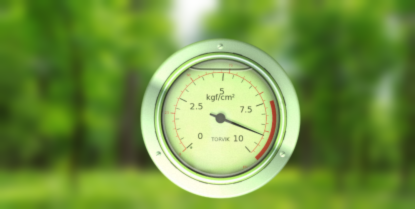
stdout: 9 kg/cm²
